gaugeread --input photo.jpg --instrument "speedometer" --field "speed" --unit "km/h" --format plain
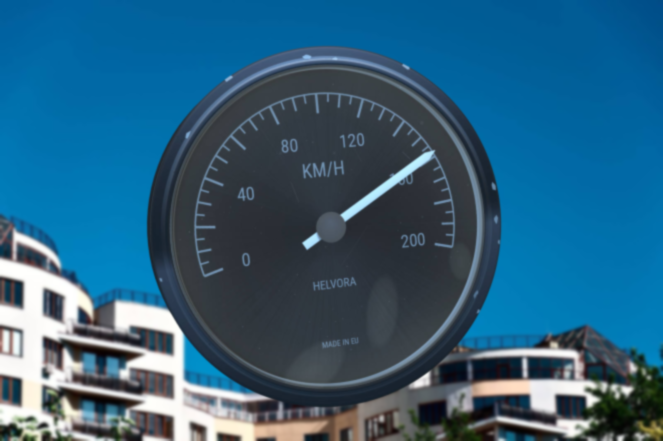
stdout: 157.5 km/h
